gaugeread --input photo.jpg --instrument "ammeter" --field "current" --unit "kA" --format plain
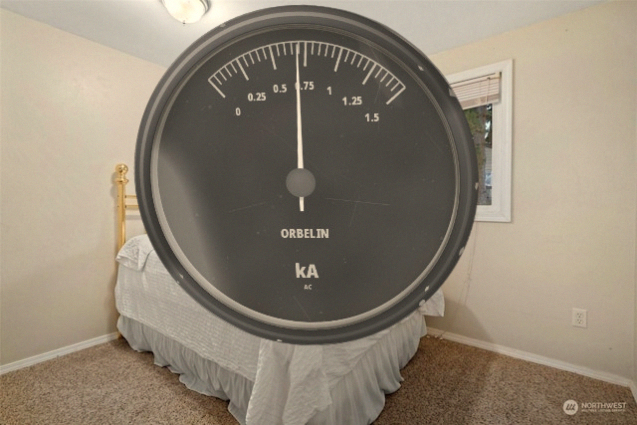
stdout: 0.7 kA
